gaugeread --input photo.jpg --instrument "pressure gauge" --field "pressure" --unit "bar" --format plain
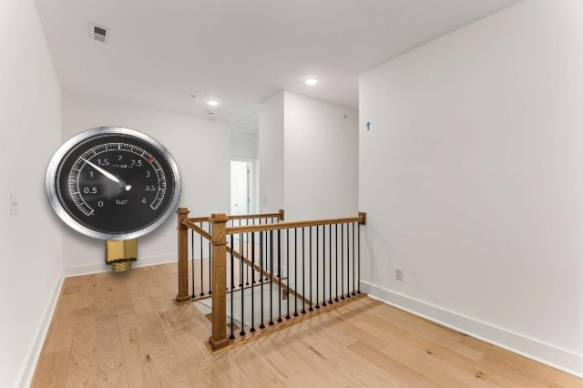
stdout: 1.25 bar
